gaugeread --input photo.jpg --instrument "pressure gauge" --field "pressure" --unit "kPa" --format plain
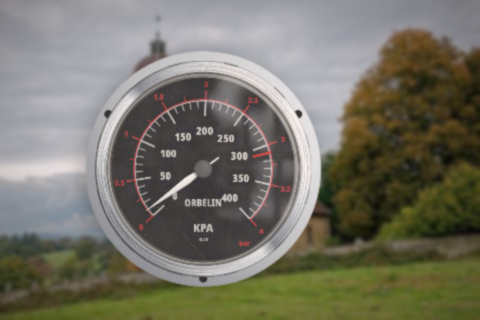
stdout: 10 kPa
